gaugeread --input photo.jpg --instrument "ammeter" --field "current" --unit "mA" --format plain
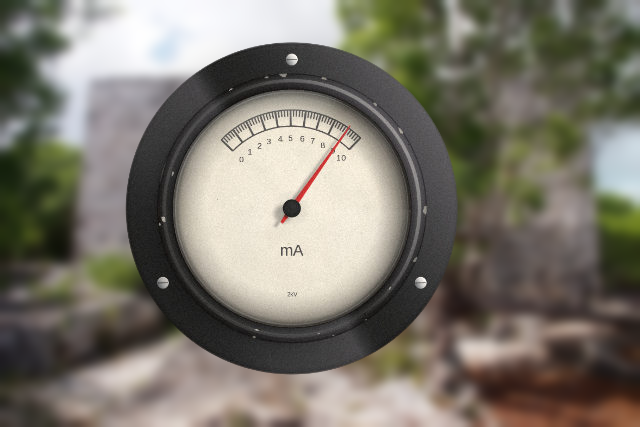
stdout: 9 mA
